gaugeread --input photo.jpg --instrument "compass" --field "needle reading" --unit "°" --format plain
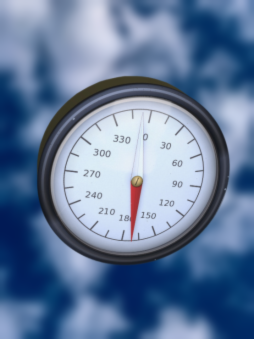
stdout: 172.5 °
